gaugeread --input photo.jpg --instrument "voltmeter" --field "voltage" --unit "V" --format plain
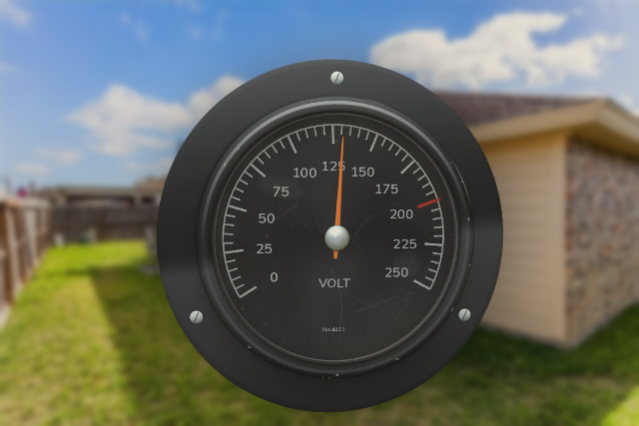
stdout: 130 V
